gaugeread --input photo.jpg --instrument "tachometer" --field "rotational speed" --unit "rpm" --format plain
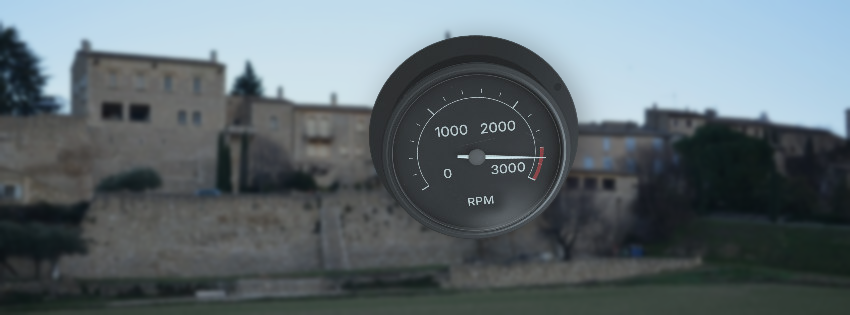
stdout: 2700 rpm
